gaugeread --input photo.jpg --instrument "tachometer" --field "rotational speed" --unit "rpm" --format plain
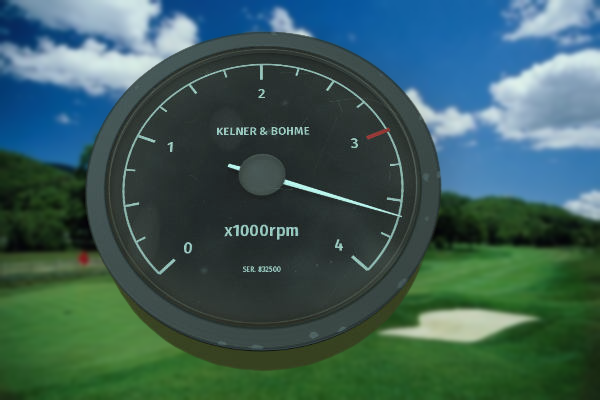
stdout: 3625 rpm
